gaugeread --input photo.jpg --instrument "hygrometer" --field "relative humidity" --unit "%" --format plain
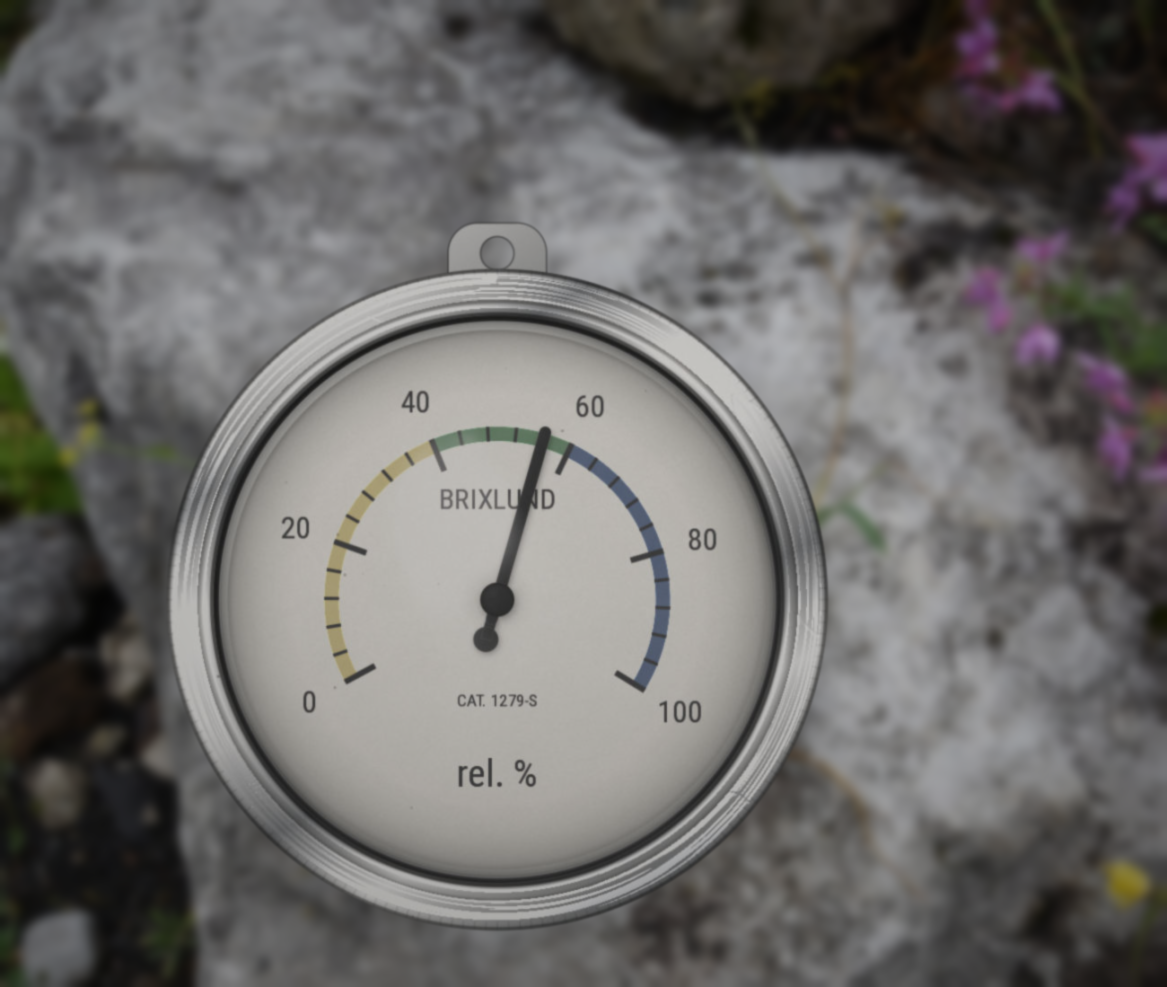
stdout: 56 %
